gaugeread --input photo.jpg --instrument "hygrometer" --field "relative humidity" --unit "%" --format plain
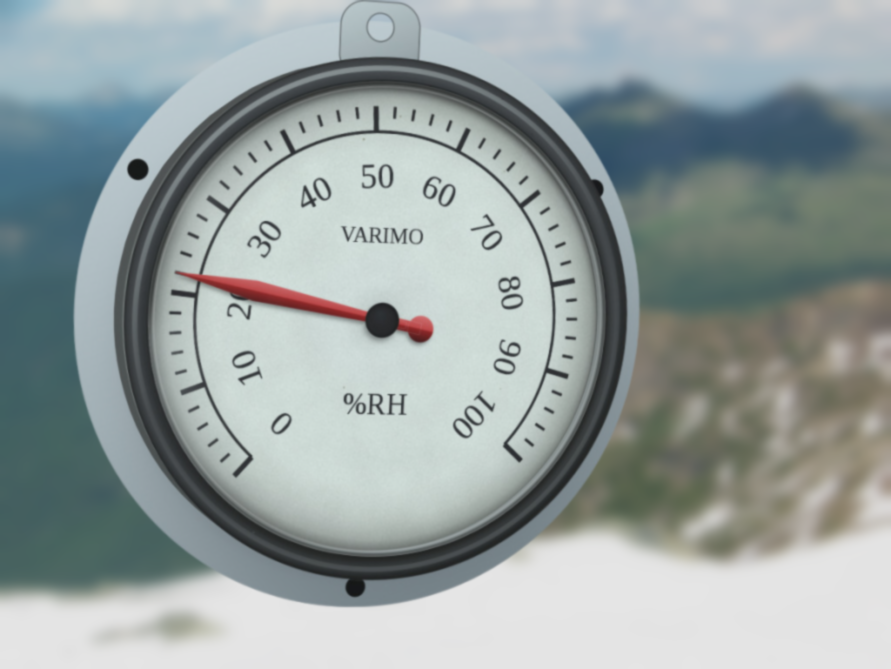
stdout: 22 %
